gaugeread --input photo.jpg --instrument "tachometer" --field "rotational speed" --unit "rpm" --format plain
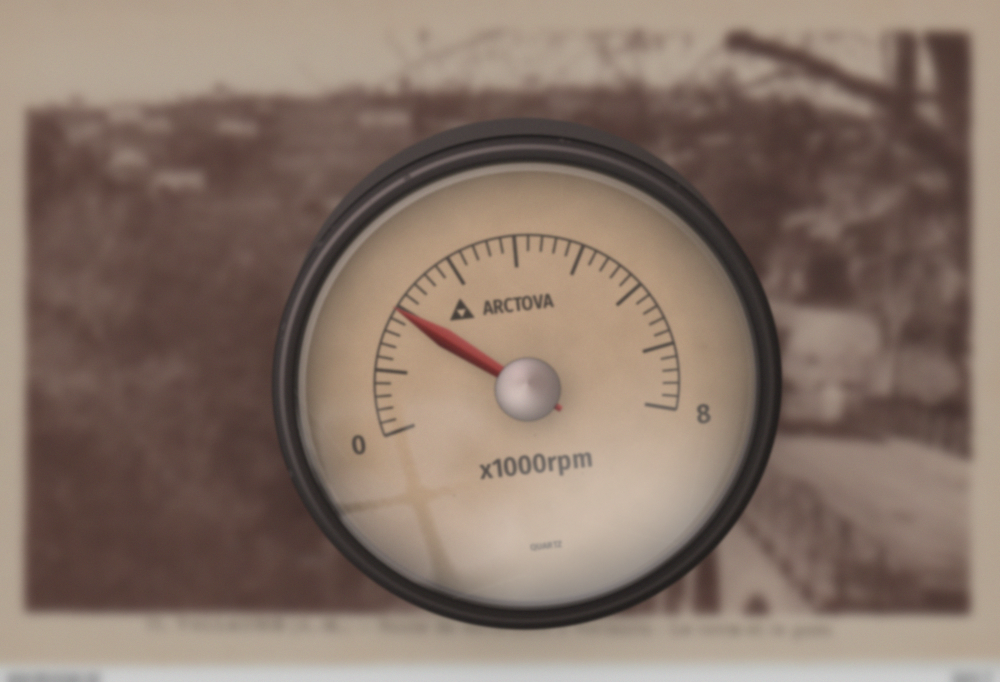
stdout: 2000 rpm
